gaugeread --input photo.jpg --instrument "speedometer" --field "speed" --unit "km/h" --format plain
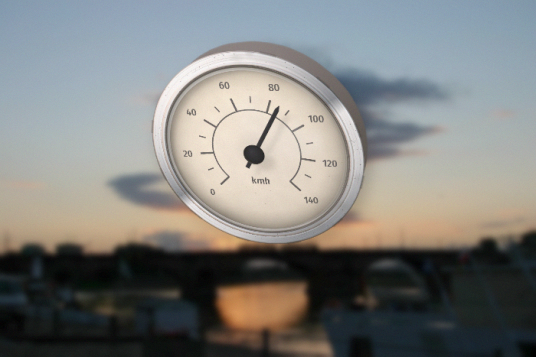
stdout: 85 km/h
